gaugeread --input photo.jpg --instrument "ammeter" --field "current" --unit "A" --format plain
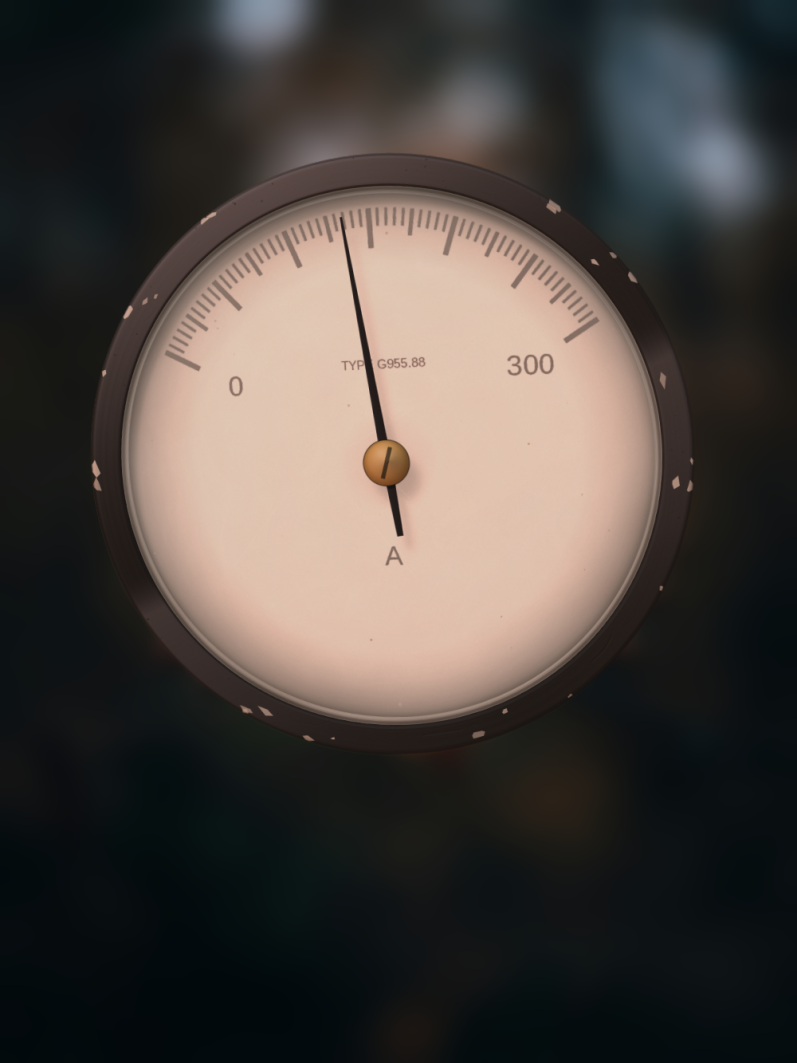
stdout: 135 A
